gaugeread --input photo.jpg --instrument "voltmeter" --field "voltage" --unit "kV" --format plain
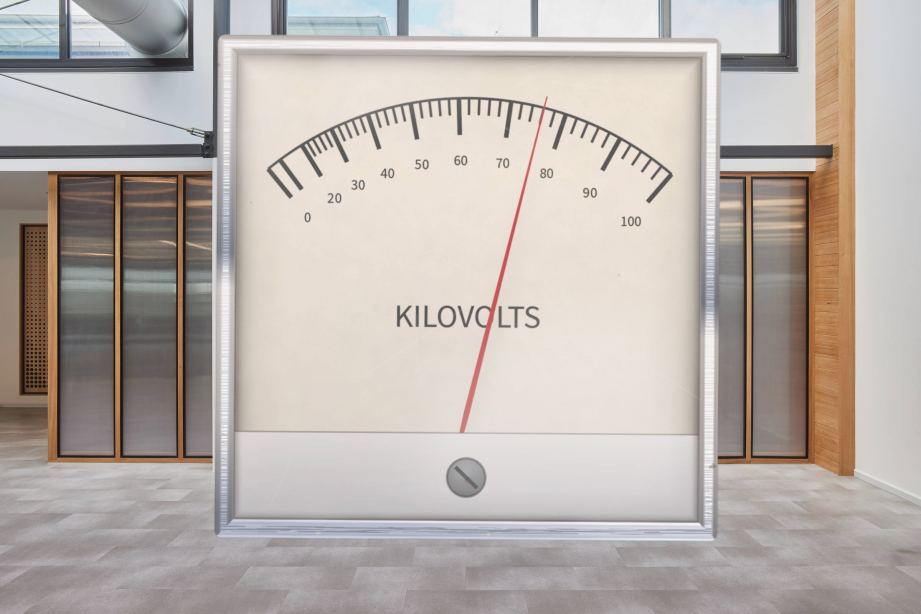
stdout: 76 kV
